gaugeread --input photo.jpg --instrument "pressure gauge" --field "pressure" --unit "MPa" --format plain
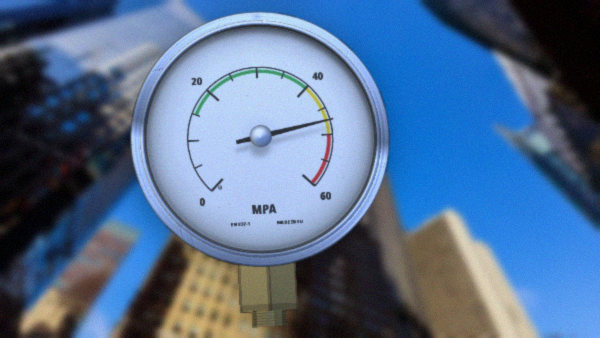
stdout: 47.5 MPa
